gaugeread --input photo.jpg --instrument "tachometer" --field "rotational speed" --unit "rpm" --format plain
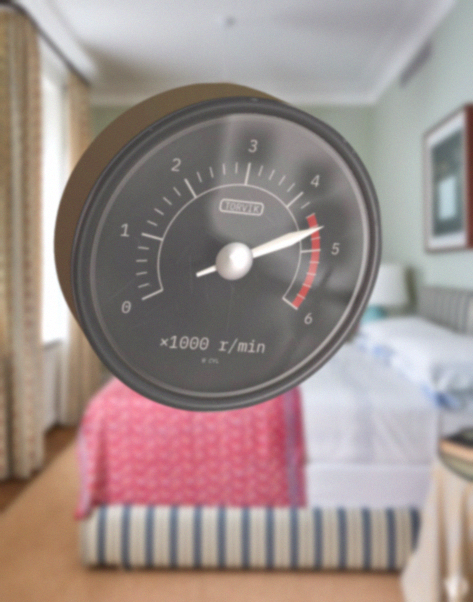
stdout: 4600 rpm
